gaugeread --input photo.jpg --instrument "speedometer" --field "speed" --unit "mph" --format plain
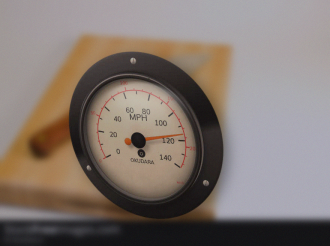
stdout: 115 mph
